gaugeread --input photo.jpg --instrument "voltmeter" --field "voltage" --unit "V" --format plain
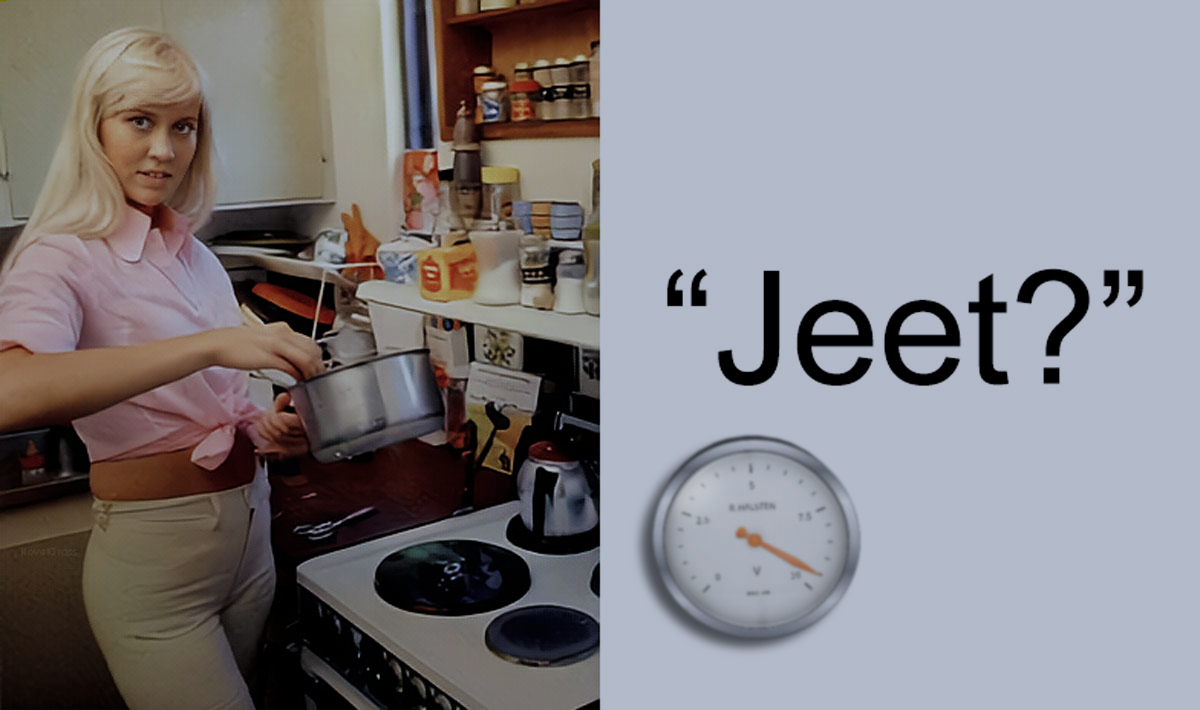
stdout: 9.5 V
